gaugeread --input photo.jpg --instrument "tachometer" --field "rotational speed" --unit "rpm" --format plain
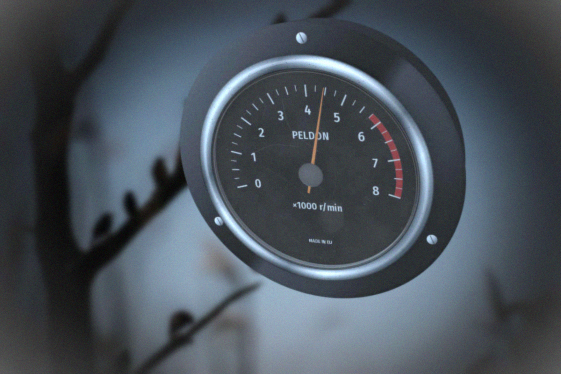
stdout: 4500 rpm
